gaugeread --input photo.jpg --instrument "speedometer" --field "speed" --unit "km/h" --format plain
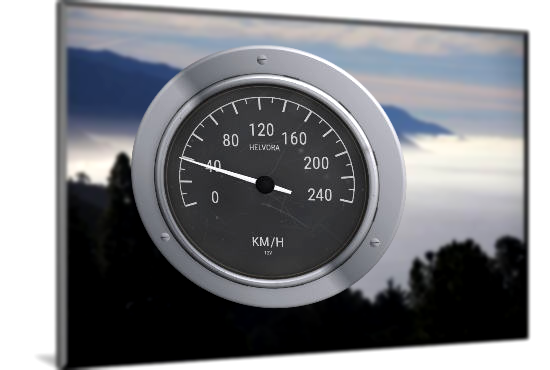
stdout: 40 km/h
